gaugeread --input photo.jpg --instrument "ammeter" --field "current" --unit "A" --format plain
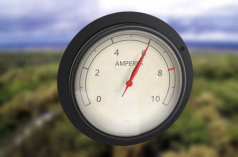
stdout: 6 A
